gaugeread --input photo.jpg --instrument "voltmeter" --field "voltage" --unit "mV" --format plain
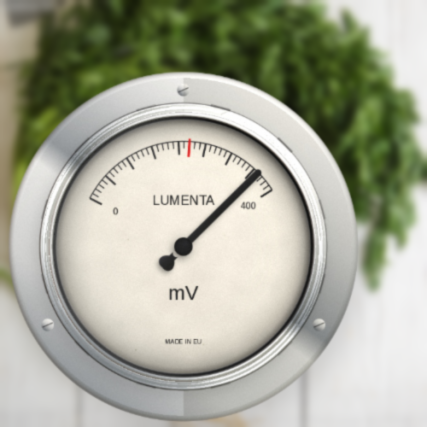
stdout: 360 mV
